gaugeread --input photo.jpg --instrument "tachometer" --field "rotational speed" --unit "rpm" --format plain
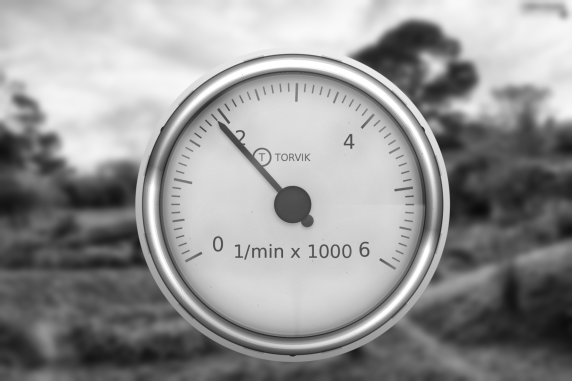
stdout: 1900 rpm
